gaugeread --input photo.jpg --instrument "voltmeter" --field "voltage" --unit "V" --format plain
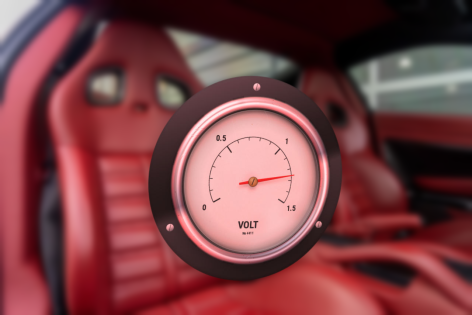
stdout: 1.25 V
